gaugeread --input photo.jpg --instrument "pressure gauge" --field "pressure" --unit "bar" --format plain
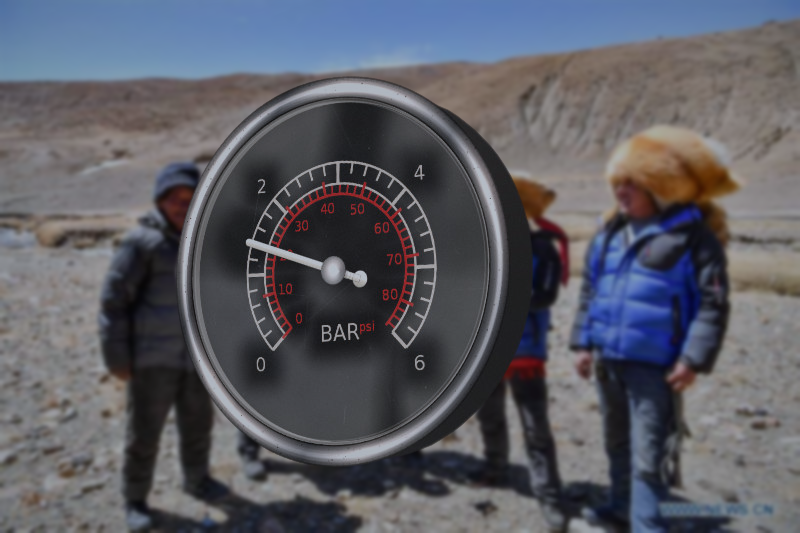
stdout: 1.4 bar
